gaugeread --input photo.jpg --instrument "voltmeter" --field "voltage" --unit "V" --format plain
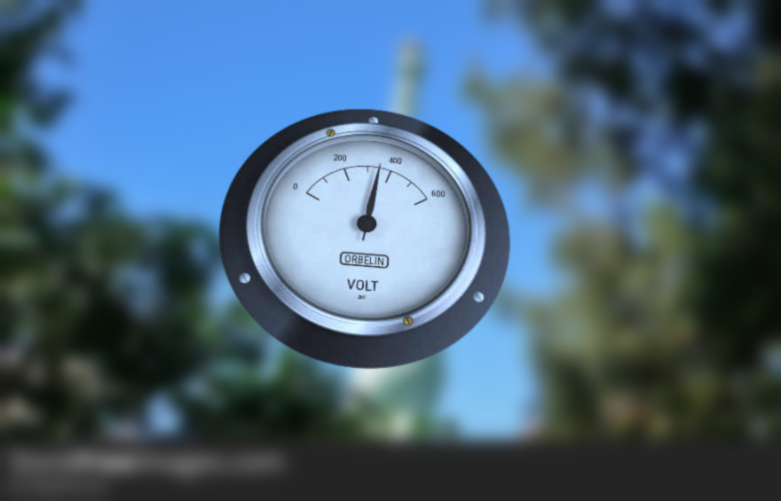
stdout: 350 V
